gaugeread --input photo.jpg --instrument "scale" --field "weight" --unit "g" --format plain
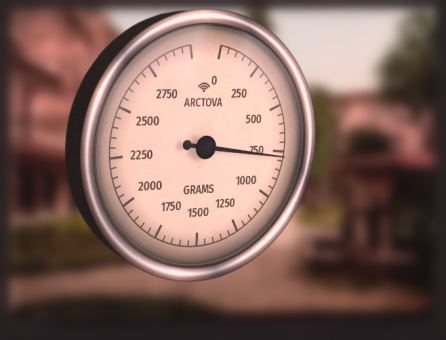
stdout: 775 g
